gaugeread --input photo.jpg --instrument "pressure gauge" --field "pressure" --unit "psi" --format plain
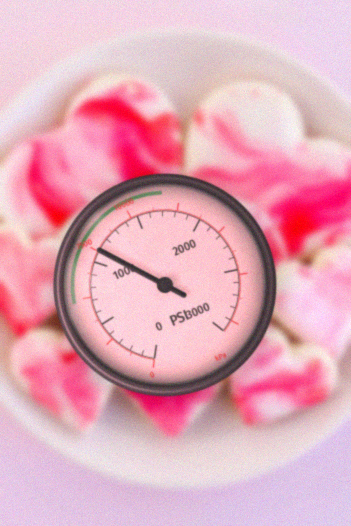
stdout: 1100 psi
